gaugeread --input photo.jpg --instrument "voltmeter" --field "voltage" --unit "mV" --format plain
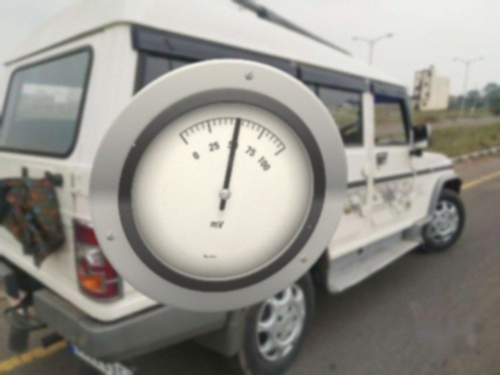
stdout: 50 mV
